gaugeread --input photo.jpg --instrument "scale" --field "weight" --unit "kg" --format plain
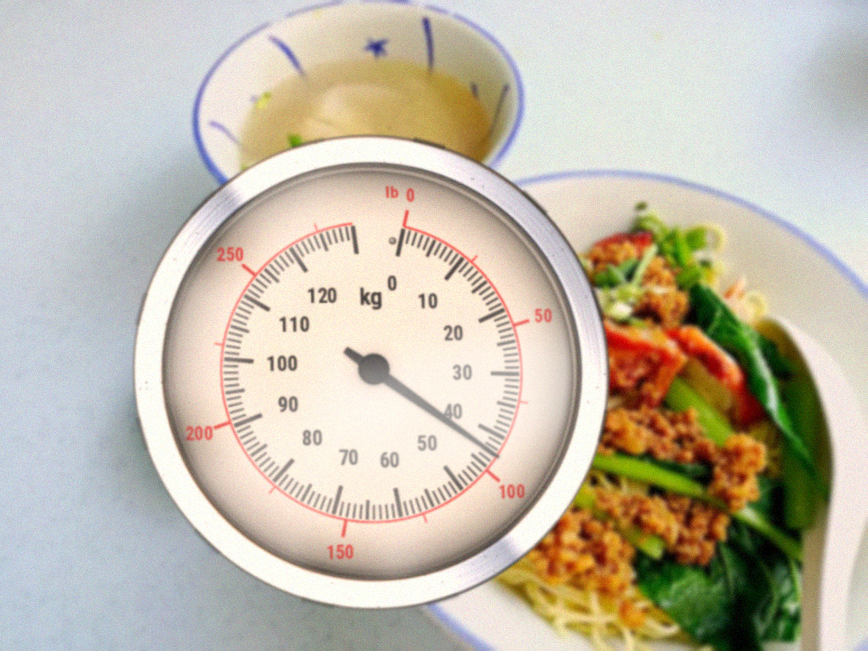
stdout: 43 kg
